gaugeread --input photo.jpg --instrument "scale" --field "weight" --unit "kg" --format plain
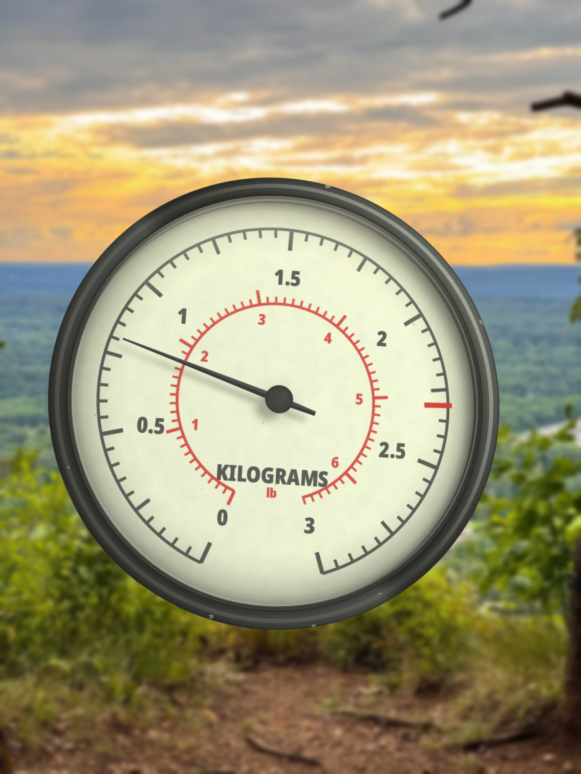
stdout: 0.8 kg
